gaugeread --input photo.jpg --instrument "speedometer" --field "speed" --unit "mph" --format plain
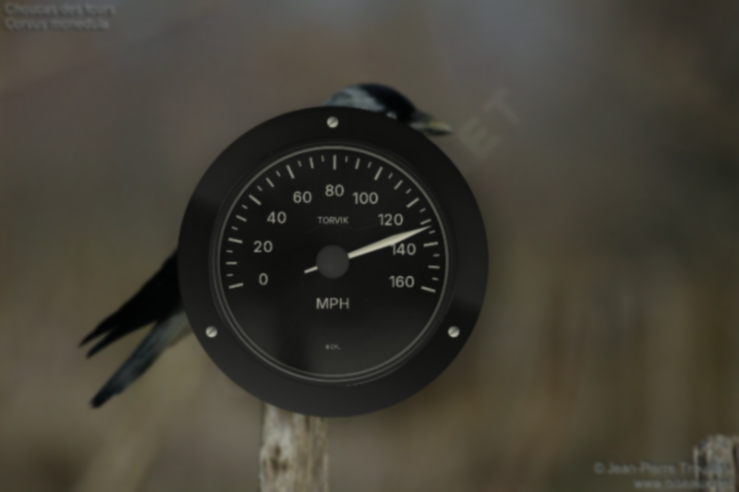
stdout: 132.5 mph
